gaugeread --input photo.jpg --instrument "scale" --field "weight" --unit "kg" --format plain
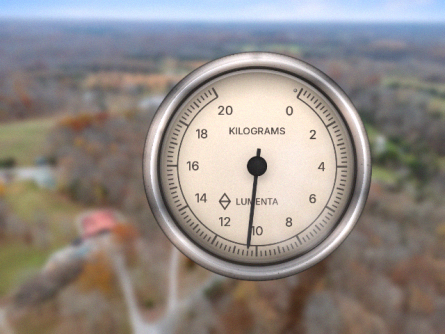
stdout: 10.4 kg
